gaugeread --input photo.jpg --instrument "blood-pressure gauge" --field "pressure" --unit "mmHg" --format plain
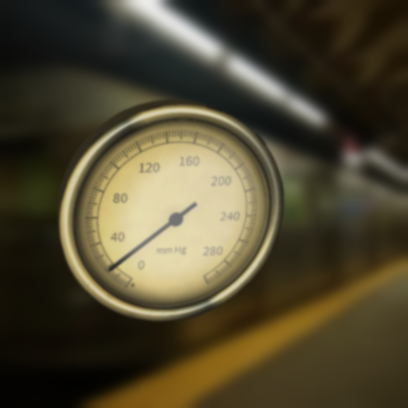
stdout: 20 mmHg
